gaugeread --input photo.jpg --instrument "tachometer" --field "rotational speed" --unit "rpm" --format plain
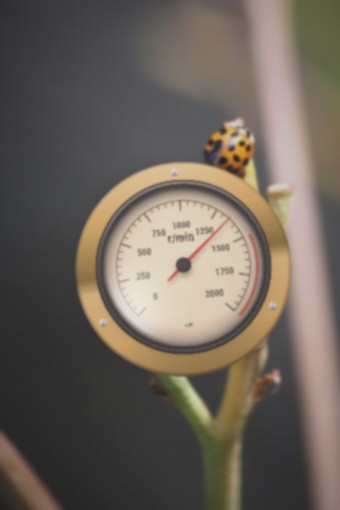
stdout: 1350 rpm
